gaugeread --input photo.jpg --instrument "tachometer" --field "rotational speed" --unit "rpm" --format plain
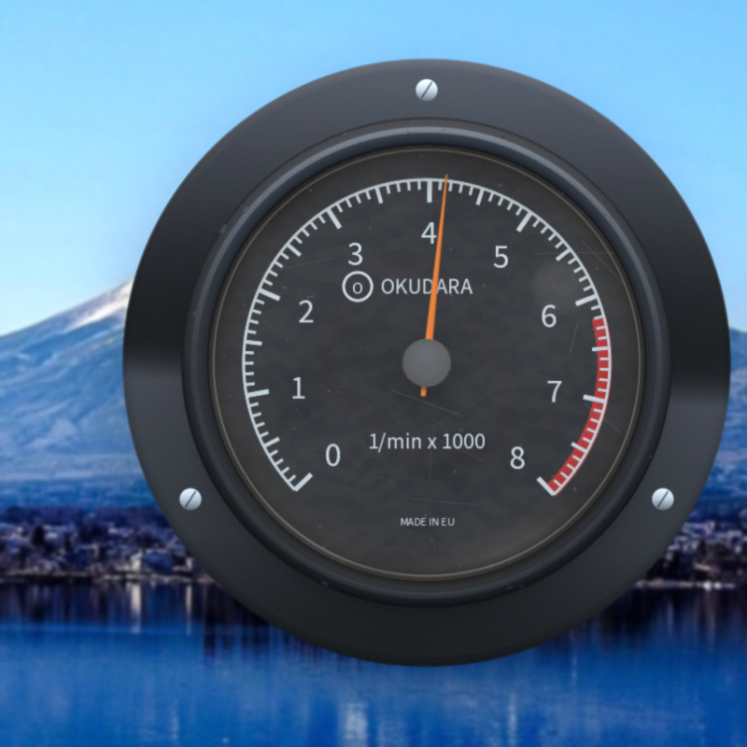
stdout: 4150 rpm
